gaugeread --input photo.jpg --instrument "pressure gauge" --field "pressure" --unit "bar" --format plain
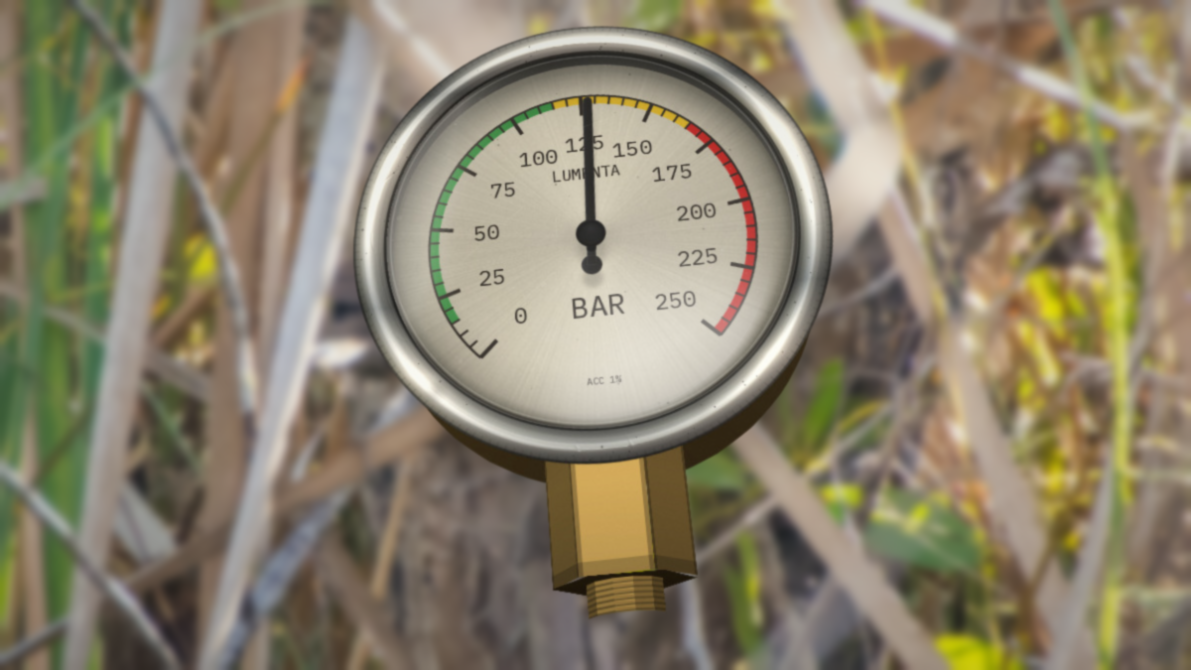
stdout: 127.5 bar
